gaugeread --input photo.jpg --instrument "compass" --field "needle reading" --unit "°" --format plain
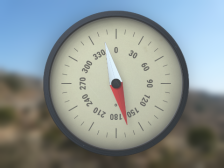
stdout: 165 °
